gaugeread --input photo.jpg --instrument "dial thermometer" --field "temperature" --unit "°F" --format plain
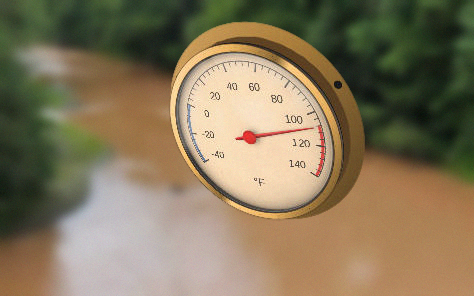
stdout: 108 °F
